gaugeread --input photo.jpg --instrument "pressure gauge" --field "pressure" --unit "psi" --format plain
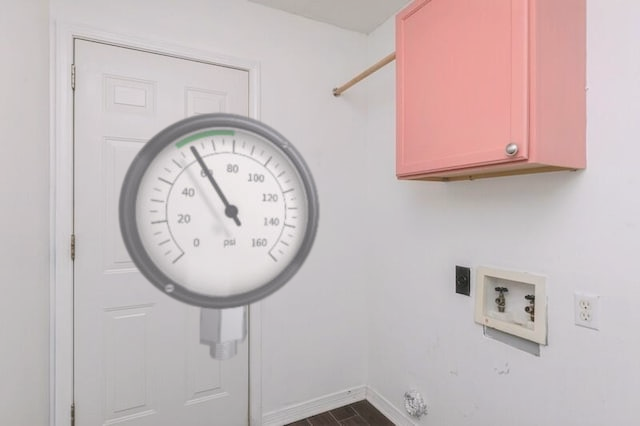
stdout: 60 psi
